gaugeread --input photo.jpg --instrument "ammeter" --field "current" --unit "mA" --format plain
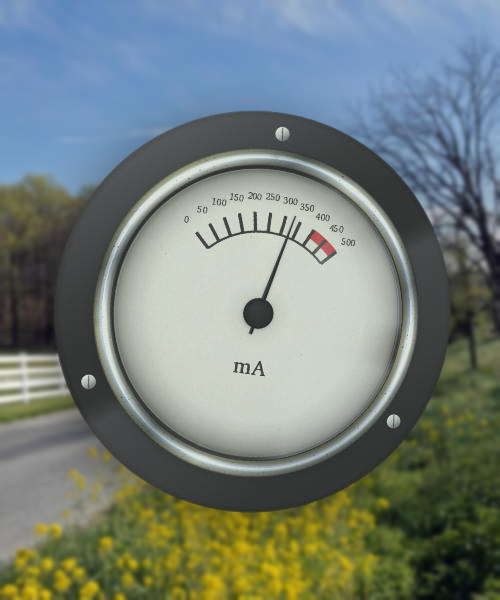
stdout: 325 mA
